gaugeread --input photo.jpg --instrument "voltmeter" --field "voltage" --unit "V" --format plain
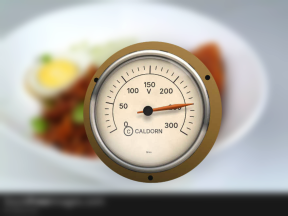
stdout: 250 V
